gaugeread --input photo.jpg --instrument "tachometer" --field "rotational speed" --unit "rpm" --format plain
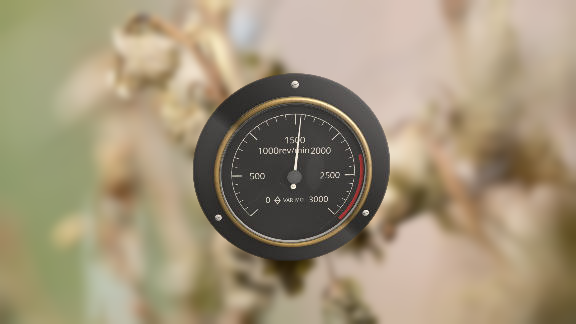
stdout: 1550 rpm
